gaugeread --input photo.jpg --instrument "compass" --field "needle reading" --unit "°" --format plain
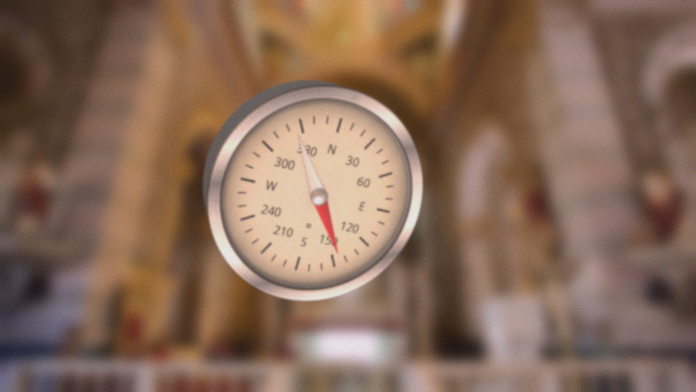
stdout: 145 °
